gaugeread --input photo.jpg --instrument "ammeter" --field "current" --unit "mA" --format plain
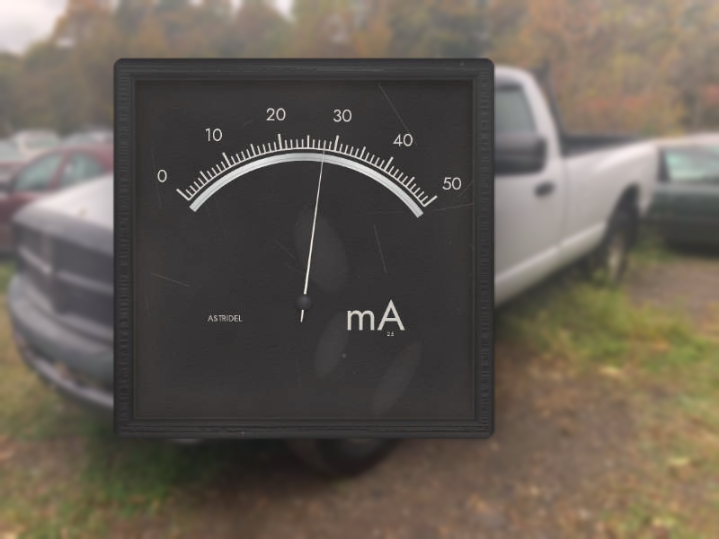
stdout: 28 mA
